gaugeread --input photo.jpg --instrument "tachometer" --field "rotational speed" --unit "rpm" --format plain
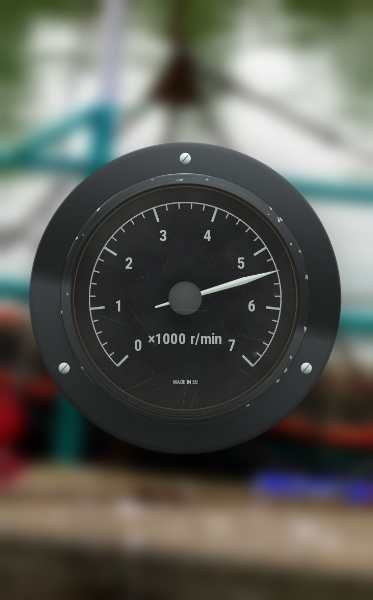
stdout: 5400 rpm
